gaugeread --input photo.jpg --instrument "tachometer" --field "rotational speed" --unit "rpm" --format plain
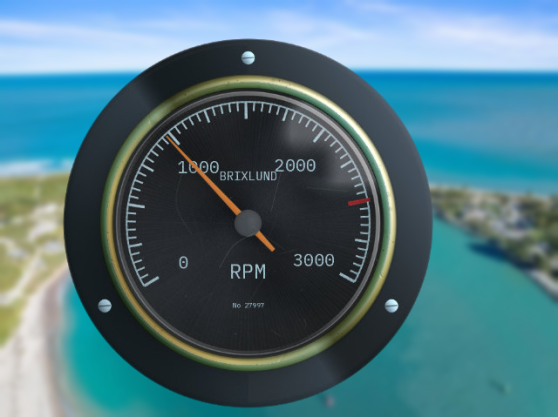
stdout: 975 rpm
